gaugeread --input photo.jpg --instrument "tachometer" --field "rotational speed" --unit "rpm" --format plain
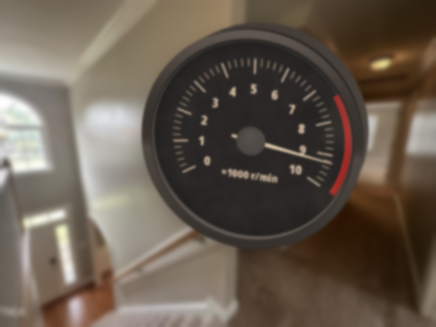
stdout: 9200 rpm
